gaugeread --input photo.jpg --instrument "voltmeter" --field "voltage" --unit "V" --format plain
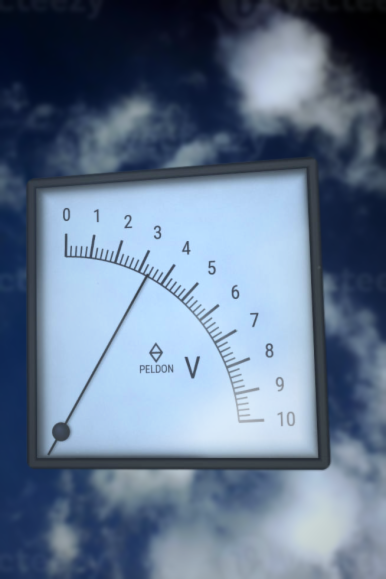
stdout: 3.4 V
